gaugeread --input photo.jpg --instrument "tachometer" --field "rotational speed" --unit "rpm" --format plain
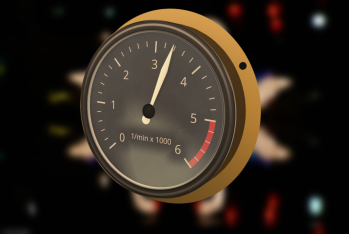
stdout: 3400 rpm
